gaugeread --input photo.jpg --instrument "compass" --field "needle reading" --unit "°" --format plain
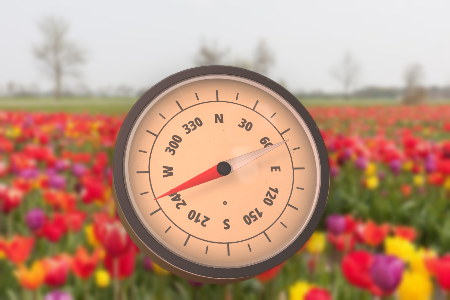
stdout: 247.5 °
